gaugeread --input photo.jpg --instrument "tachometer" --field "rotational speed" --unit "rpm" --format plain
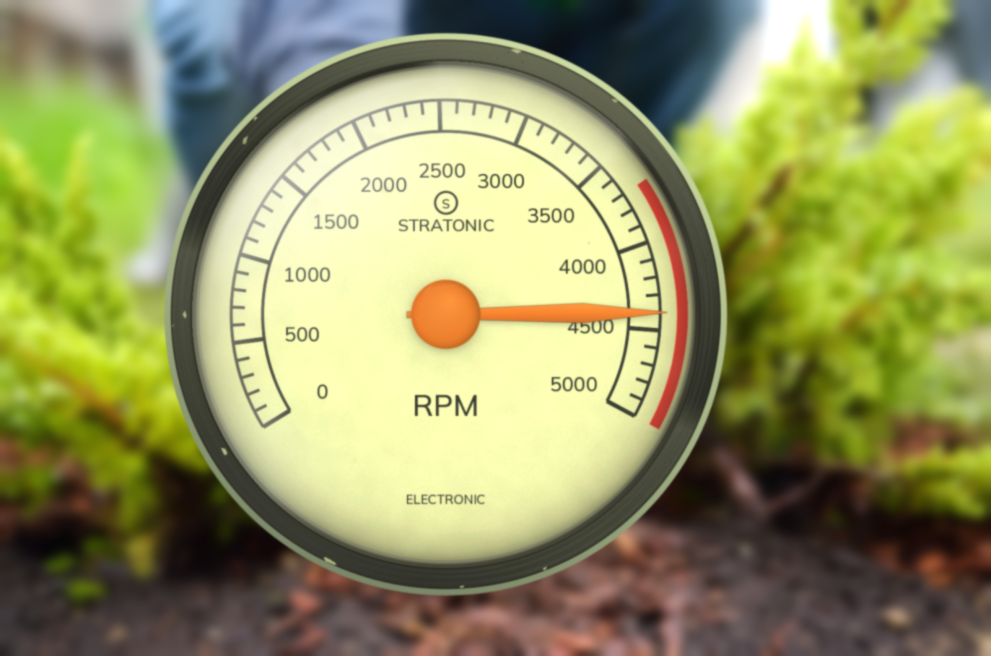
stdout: 4400 rpm
